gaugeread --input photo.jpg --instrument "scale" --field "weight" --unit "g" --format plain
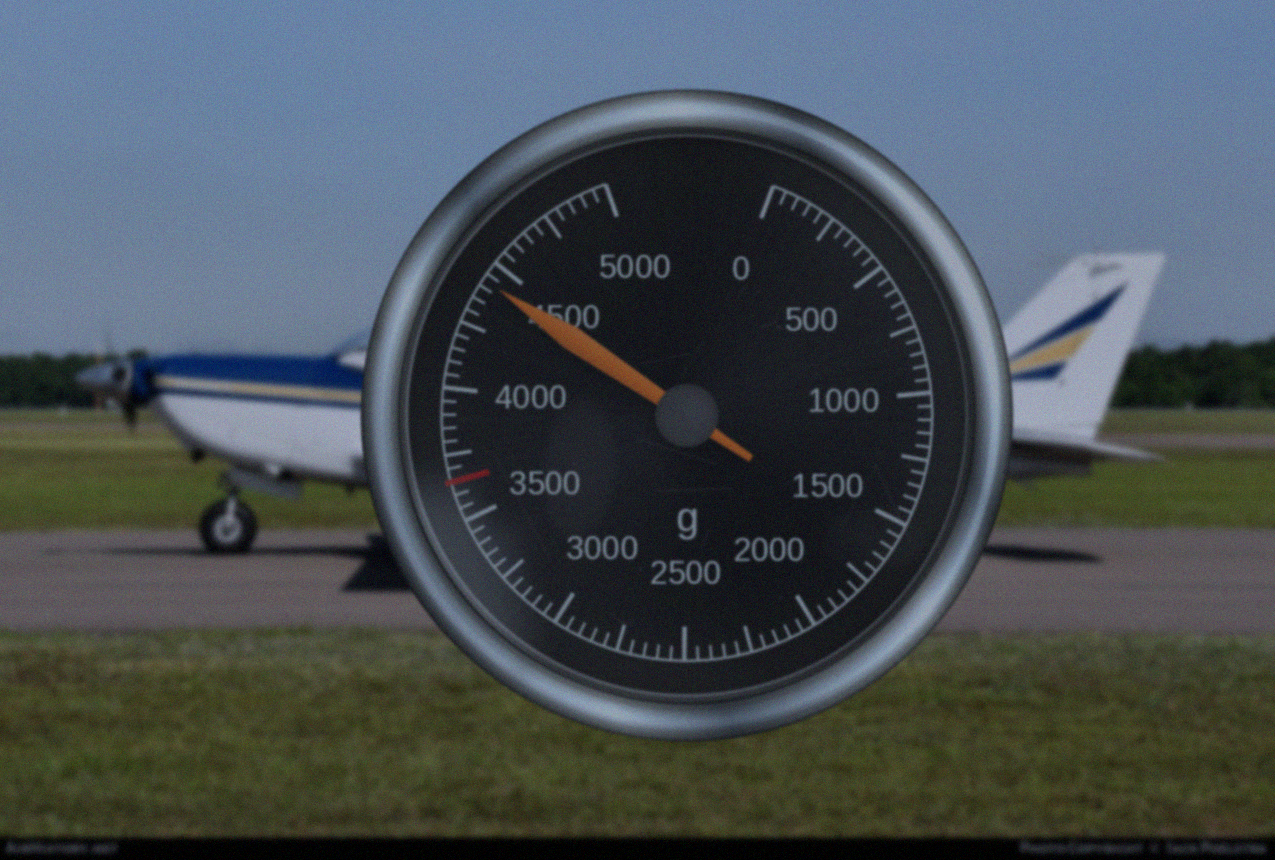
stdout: 4425 g
